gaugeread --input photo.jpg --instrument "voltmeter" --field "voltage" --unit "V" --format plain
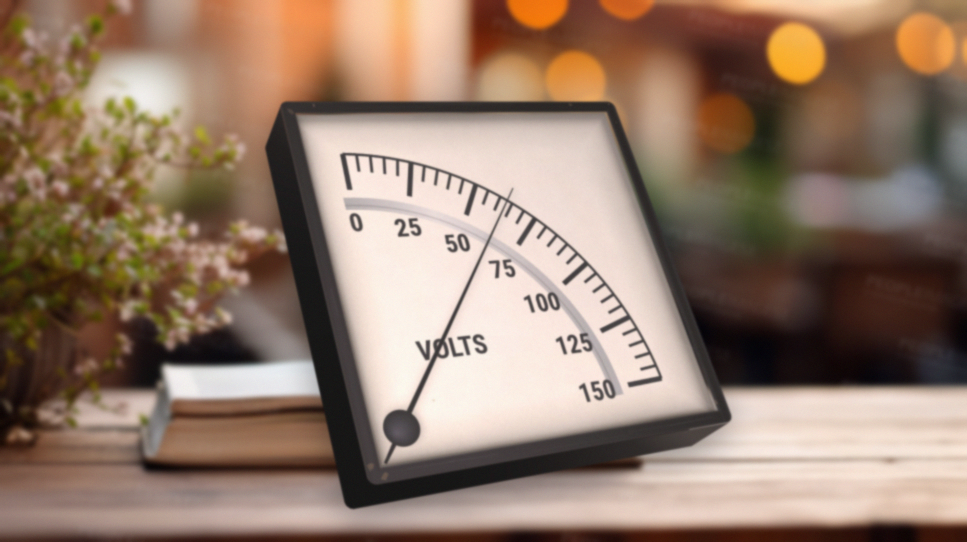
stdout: 62.5 V
